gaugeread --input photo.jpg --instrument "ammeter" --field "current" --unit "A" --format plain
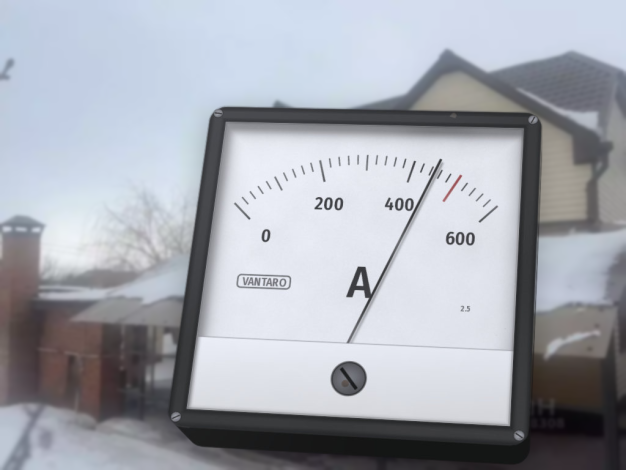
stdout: 450 A
